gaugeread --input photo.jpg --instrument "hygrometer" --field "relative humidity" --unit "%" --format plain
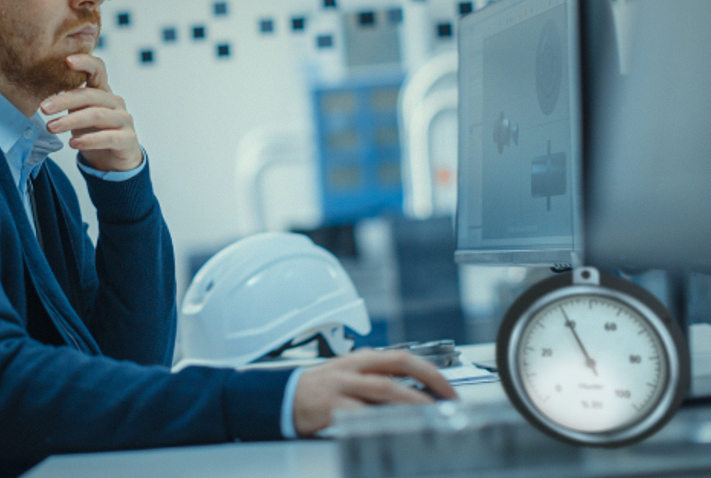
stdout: 40 %
